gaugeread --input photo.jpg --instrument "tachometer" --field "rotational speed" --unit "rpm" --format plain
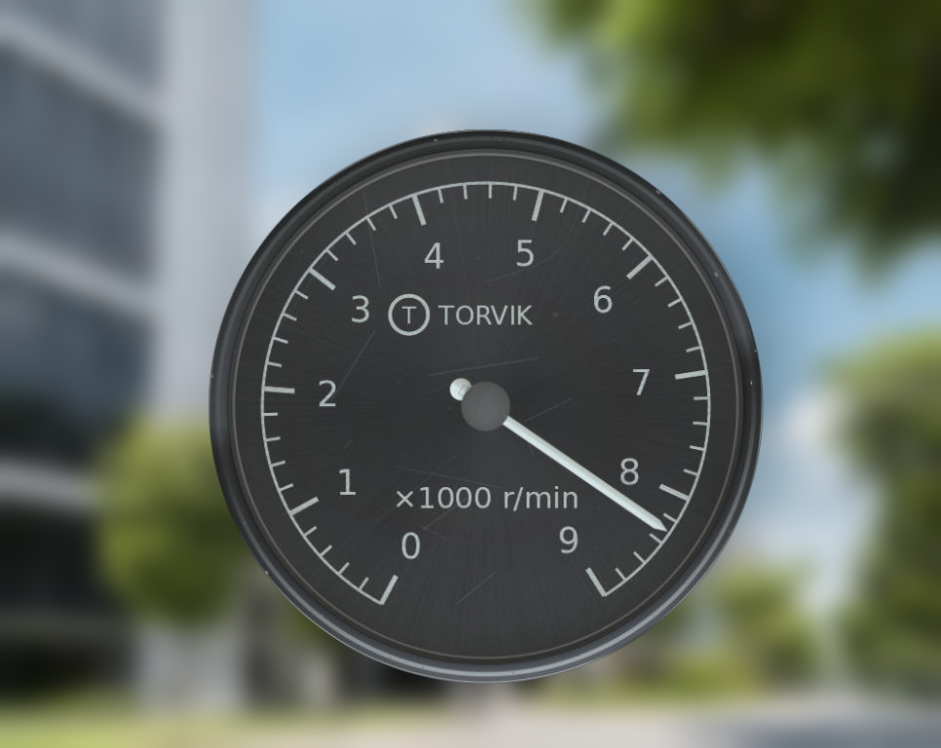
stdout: 8300 rpm
